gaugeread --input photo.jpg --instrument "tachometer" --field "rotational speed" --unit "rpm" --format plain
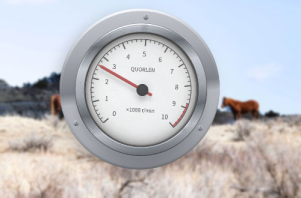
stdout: 2600 rpm
